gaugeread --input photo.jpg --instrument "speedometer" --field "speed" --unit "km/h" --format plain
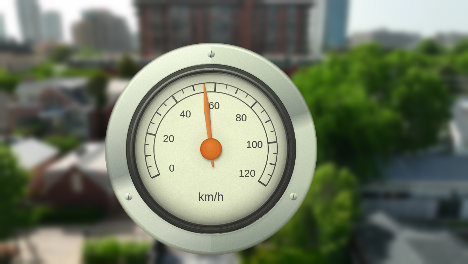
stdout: 55 km/h
